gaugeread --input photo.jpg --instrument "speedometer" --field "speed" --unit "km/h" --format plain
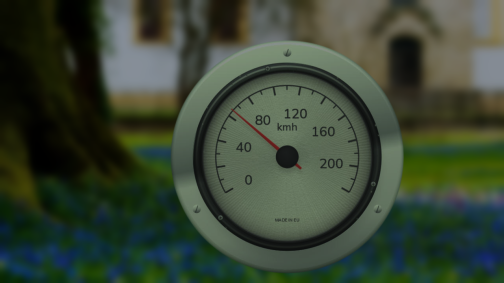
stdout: 65 km/h
